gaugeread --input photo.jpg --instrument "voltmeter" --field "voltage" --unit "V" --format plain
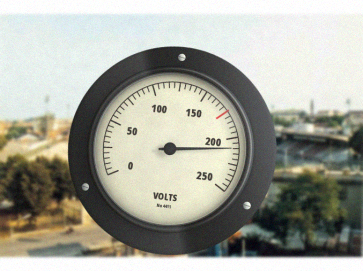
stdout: 210 V
